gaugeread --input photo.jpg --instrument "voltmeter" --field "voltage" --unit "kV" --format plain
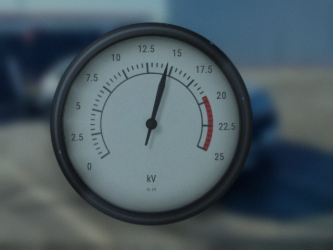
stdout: 14.5 kV
